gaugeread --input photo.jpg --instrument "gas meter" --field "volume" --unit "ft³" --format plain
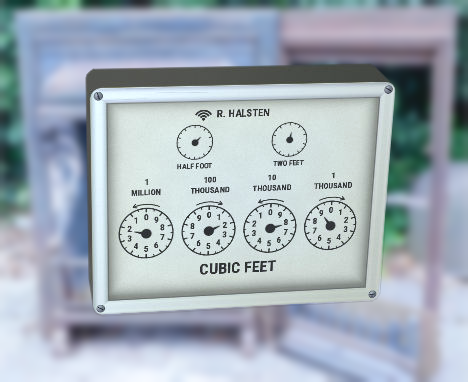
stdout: 217900 ft³
